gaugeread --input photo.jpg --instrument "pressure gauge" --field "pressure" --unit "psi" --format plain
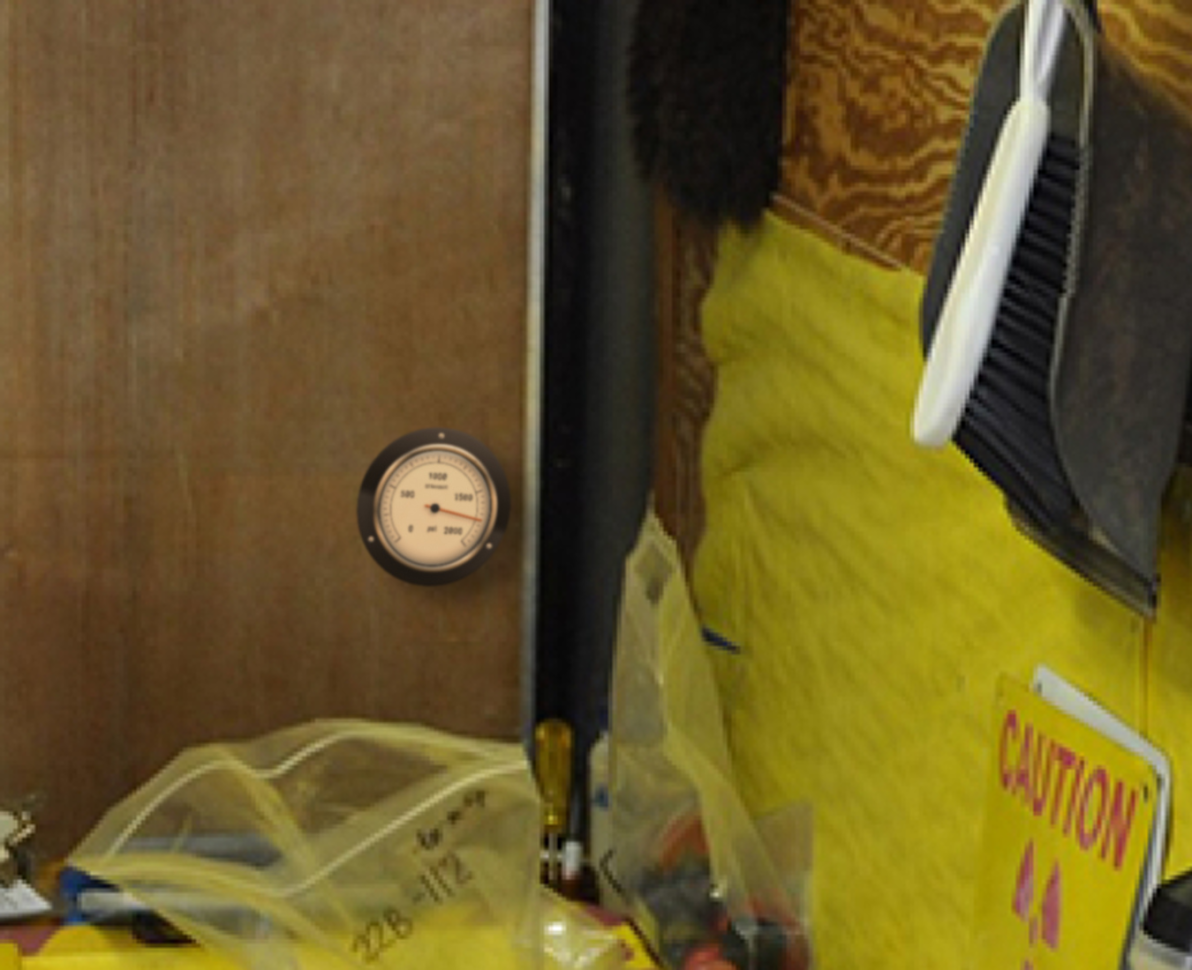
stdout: 1750 psi
